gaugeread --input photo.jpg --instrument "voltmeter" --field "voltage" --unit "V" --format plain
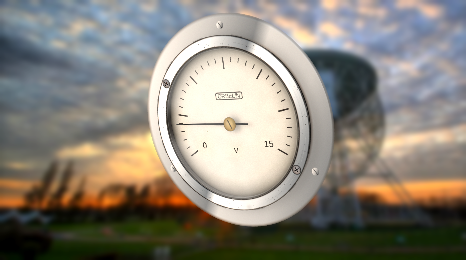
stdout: 2 V
